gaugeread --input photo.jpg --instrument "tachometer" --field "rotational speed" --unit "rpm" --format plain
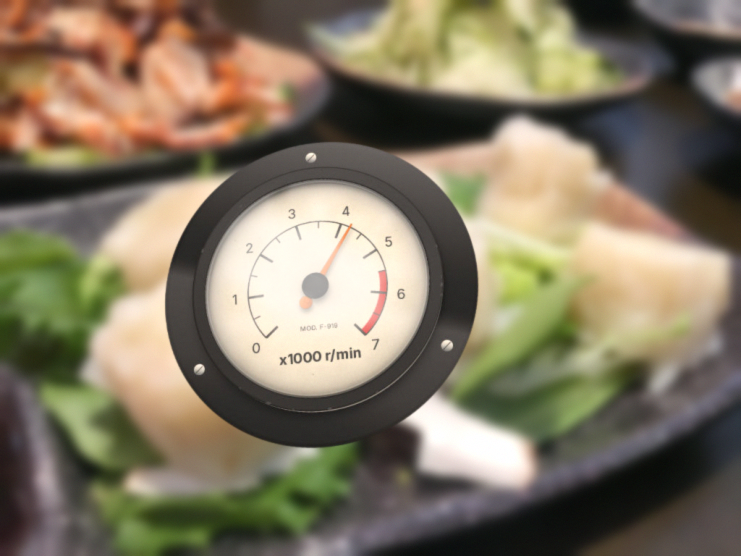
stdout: 4250 rpm
